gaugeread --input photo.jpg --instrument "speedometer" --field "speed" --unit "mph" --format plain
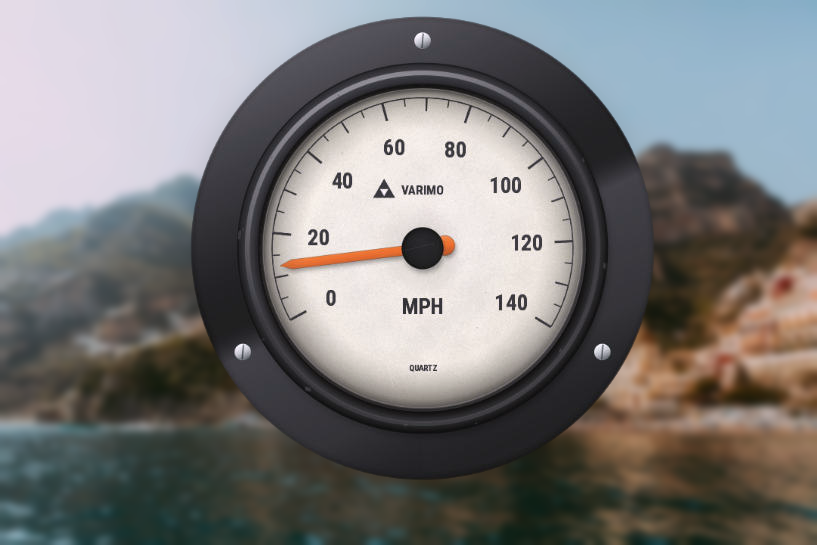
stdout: 12.5 mph
